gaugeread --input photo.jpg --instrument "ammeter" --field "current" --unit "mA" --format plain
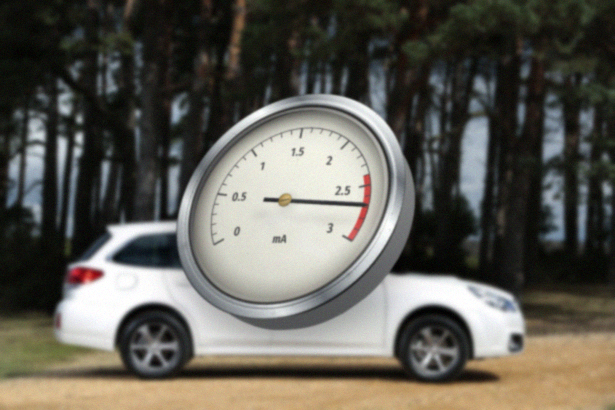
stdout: 2.7 mA
